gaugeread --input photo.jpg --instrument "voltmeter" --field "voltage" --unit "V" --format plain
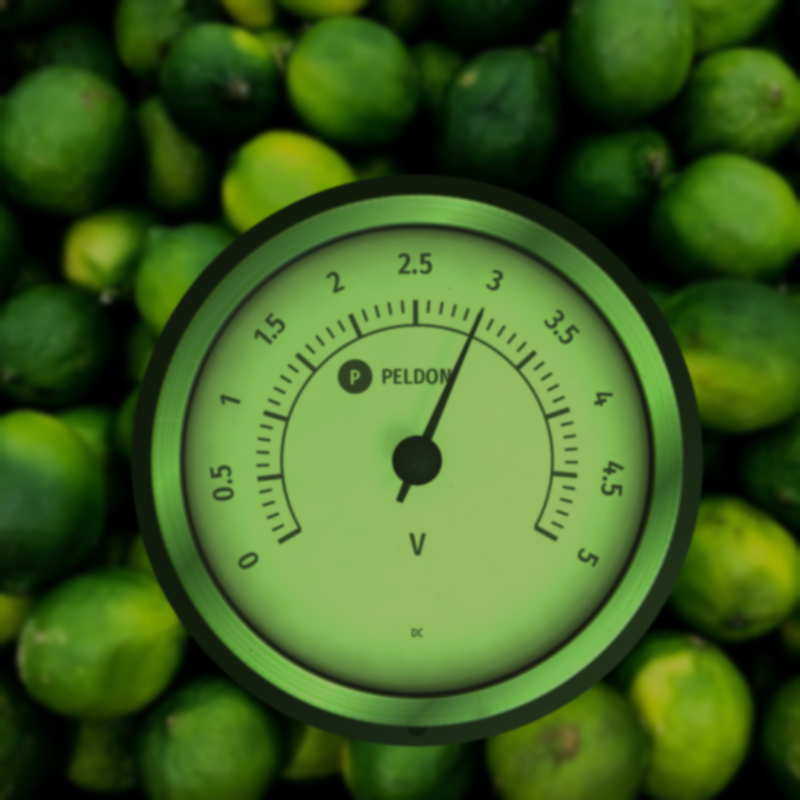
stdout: 3 V
